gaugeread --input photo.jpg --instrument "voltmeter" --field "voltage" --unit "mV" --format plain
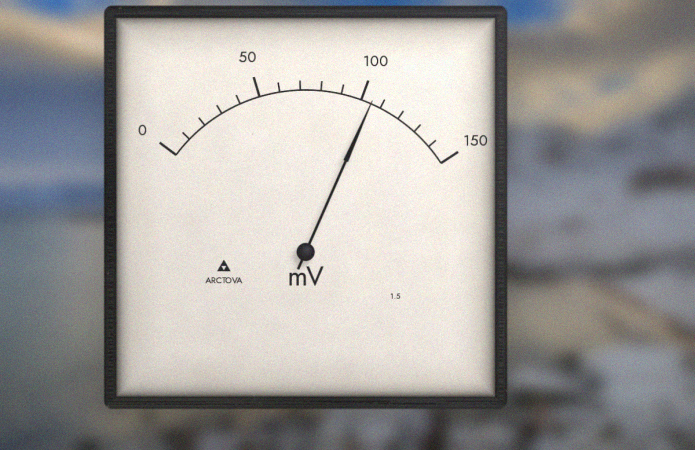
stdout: 105 mV
